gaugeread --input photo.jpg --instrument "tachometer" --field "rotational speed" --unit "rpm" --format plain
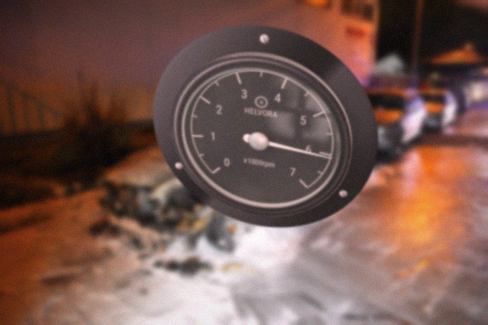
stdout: 6000 rpm
